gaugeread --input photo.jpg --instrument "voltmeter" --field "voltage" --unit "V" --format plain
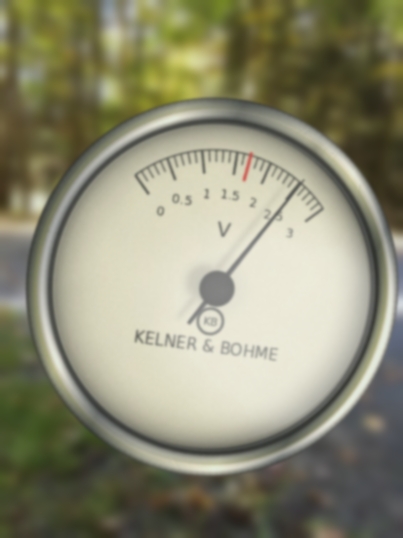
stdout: 2.5 V
